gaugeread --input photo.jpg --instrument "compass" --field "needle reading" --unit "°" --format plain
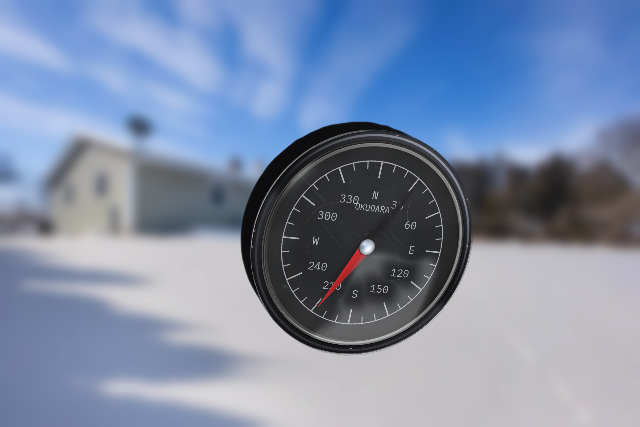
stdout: 210 °
